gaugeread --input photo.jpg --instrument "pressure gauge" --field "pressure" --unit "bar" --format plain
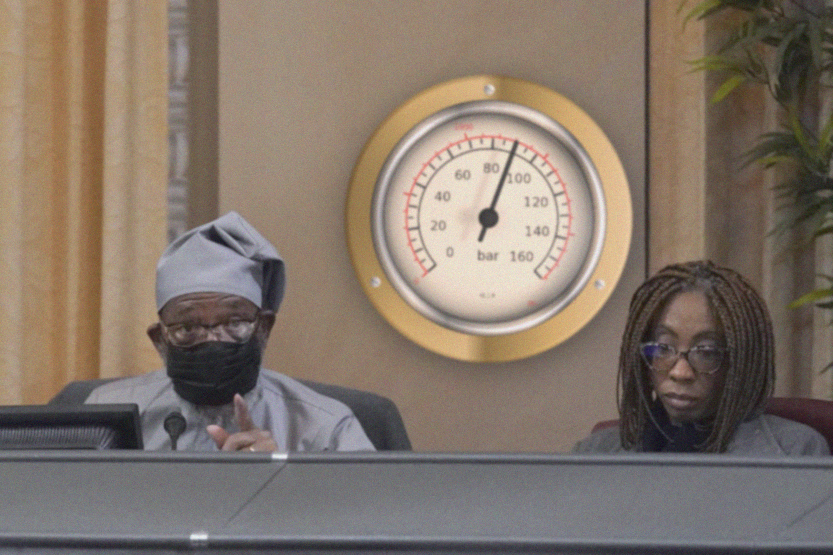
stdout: 90 bar
